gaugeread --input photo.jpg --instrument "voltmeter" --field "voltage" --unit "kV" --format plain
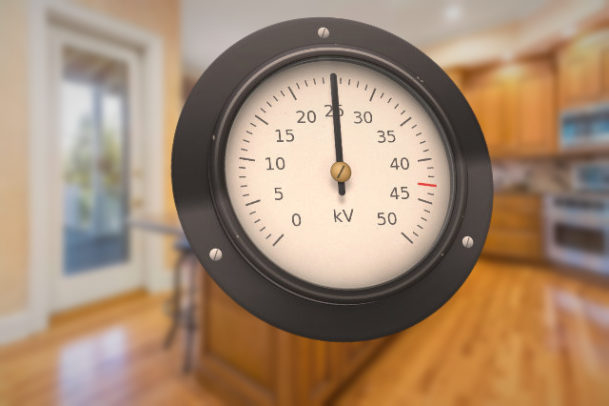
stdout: 25 kV
